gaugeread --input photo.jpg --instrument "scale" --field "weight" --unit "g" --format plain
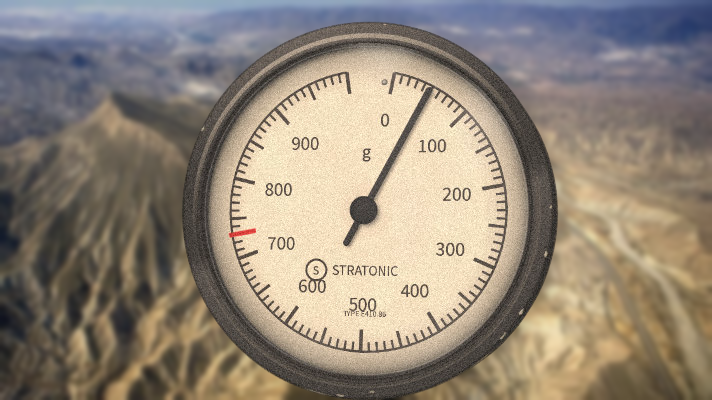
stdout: 50 g
